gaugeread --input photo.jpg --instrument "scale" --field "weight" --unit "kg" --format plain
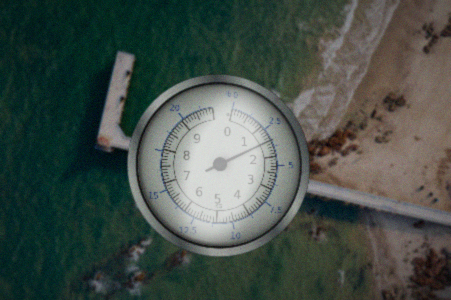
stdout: 1.5 kg
